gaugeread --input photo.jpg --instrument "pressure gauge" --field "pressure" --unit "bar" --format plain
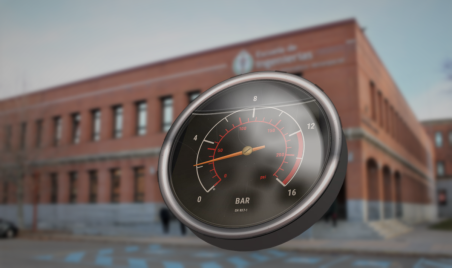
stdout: 2 bar
